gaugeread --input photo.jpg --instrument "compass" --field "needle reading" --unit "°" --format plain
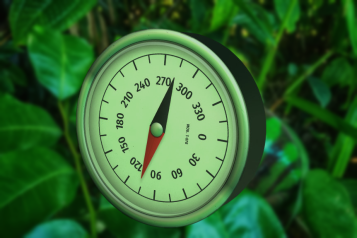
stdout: 105 °
